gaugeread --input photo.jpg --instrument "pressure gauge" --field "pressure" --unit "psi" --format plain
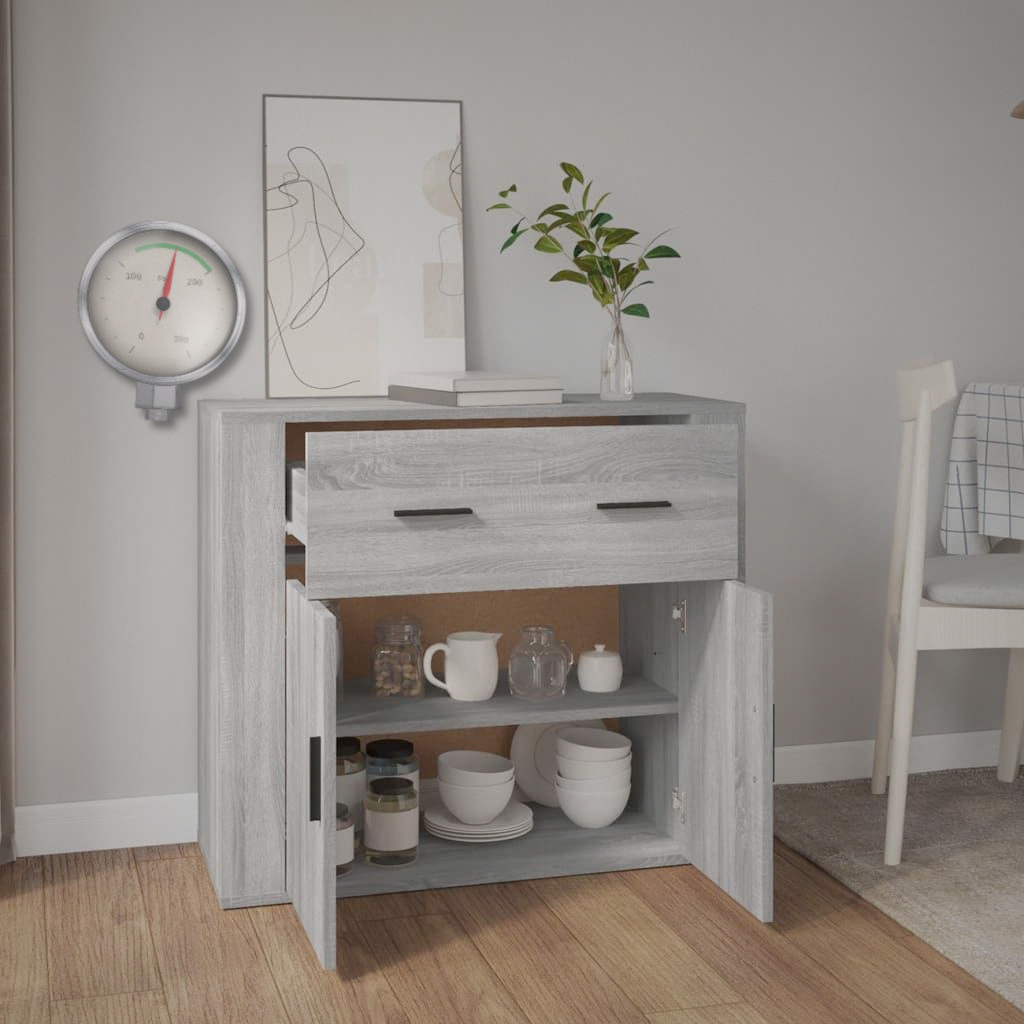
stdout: 160 psi
